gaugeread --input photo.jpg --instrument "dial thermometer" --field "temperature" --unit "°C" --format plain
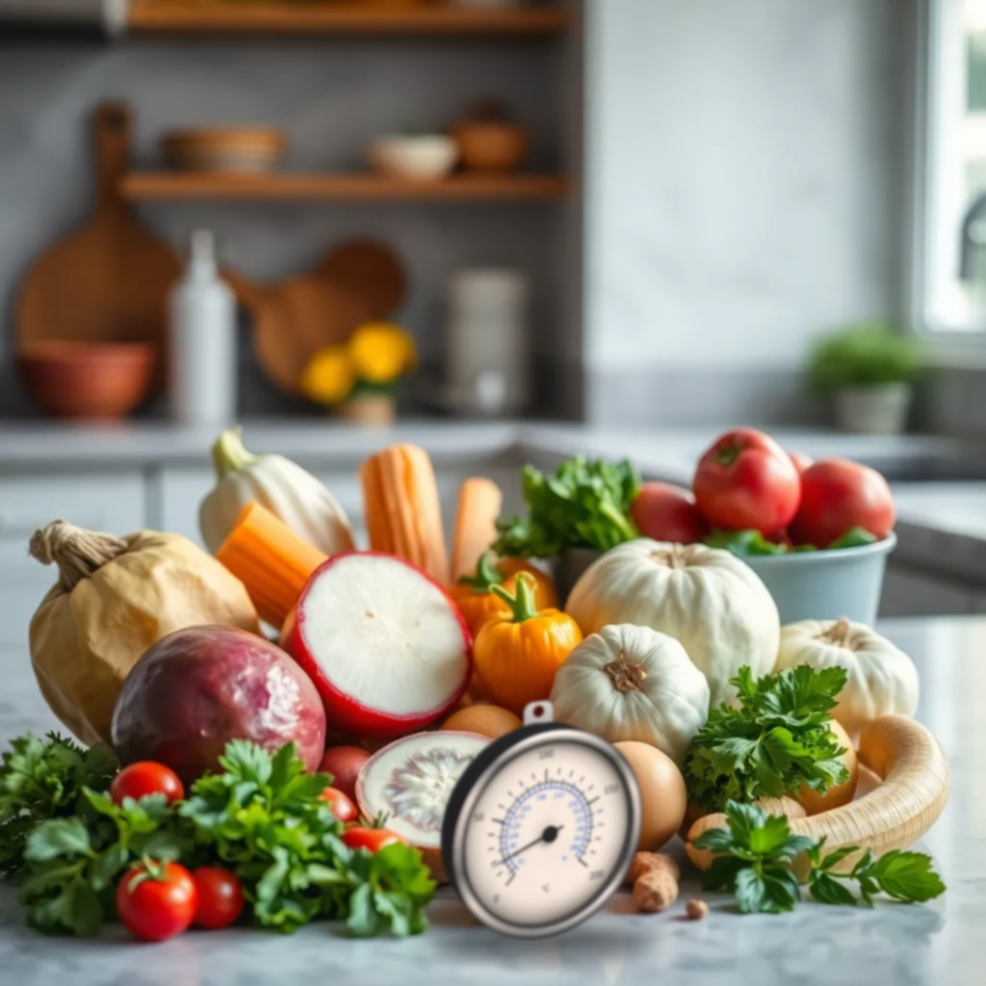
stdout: 20 °C
